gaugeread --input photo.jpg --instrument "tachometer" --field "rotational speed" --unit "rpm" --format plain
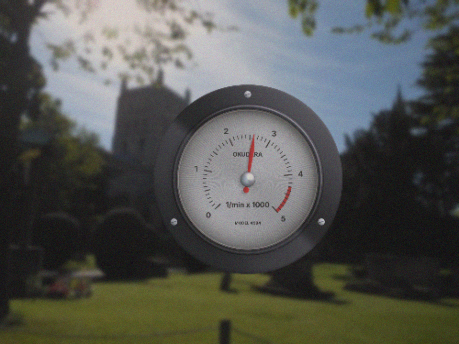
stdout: 2600 rpm
